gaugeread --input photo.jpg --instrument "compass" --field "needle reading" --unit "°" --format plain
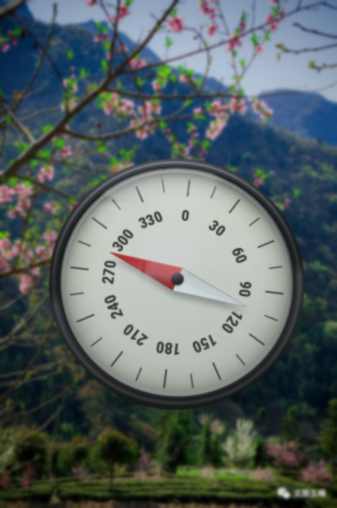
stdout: 285 °
